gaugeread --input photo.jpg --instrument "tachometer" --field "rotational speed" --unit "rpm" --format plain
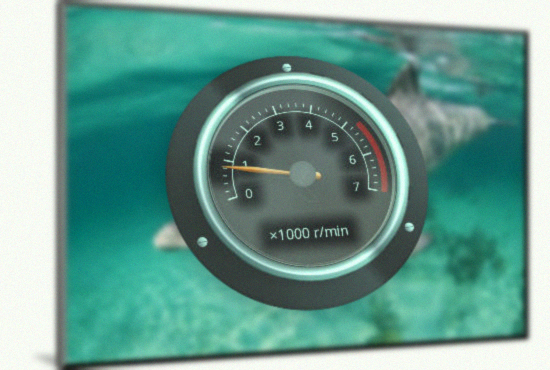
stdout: 800 rpm
